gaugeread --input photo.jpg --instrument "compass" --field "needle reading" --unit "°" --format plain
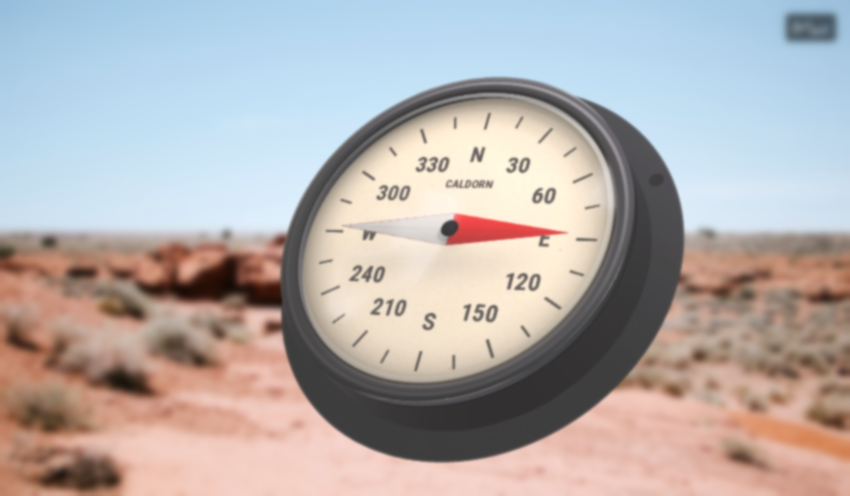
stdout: 90 °
